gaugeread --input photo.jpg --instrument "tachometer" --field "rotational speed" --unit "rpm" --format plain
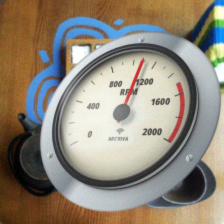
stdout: 1100 rpm
